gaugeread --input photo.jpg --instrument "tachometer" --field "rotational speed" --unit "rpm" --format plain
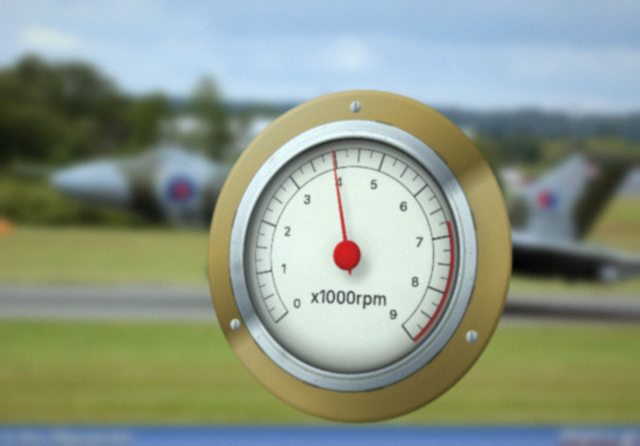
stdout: 4000 rpm
